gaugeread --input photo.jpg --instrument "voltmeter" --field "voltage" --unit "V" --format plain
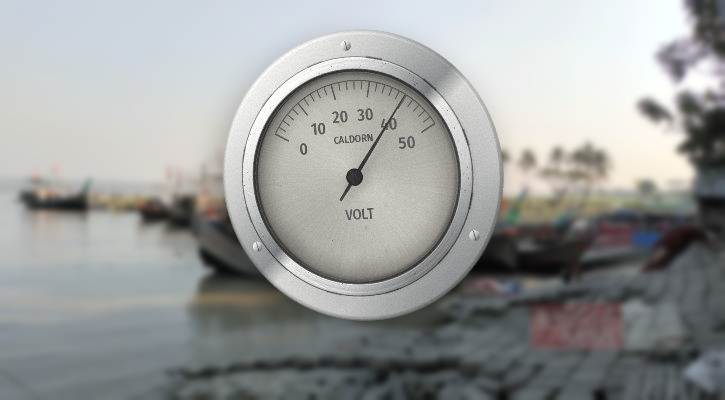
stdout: 40 V
